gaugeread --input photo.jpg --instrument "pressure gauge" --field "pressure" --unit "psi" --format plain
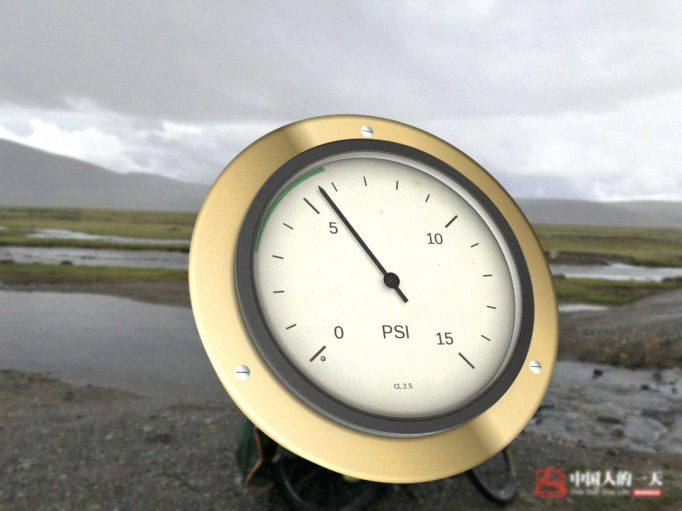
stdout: 5.5 psi
